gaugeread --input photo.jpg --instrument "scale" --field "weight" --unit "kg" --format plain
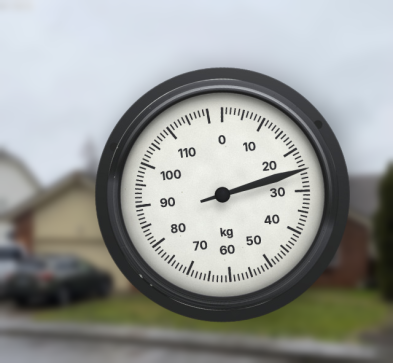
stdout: 25 kg
